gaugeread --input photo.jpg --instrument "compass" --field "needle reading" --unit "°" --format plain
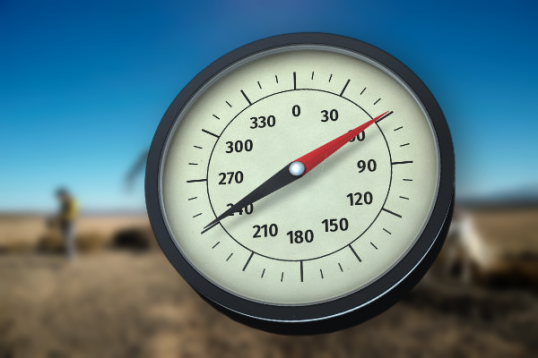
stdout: 60 °
